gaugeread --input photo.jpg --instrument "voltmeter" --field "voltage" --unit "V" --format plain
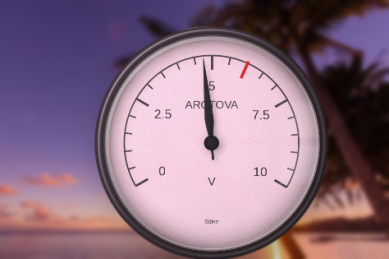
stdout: 4.75 V
